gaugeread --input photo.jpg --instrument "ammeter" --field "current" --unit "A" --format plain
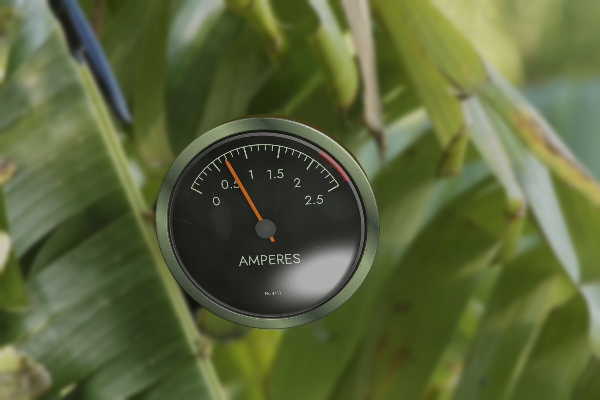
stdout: 0.7 A
